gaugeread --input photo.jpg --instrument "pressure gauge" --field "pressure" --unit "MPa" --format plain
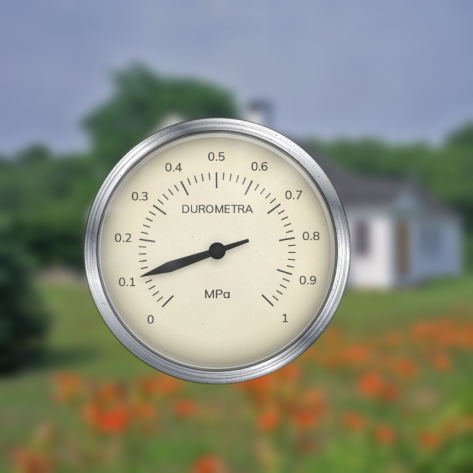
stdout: 0.1 MPa
